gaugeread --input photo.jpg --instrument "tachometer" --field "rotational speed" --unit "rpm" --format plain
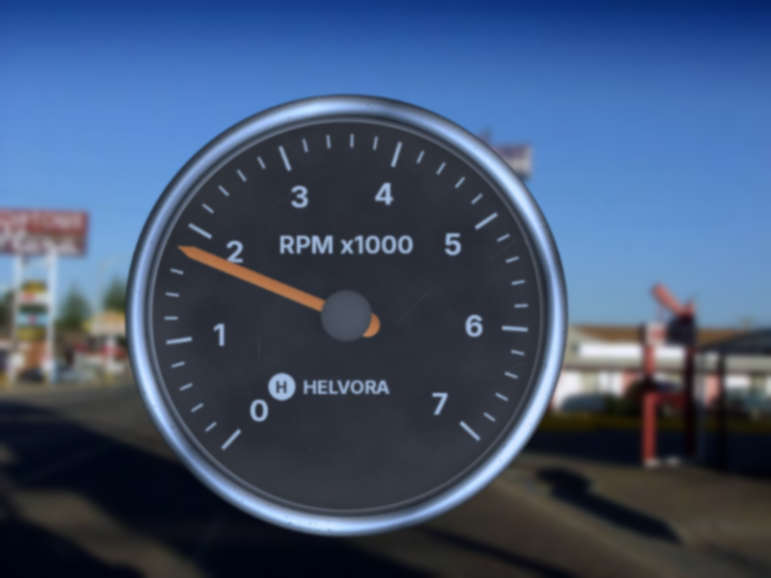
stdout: 1800 rpm
